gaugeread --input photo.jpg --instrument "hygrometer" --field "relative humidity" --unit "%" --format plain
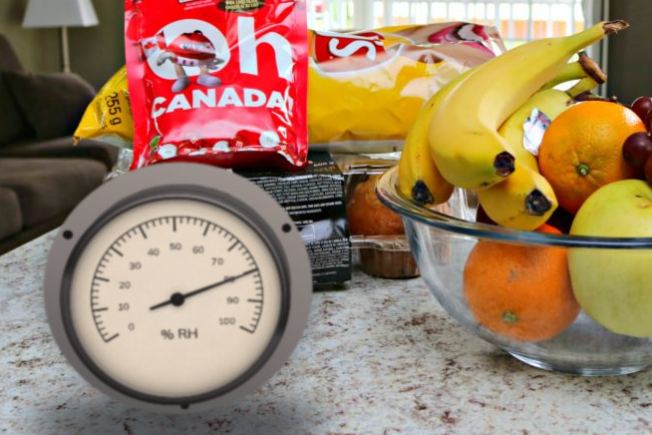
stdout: 80 %
